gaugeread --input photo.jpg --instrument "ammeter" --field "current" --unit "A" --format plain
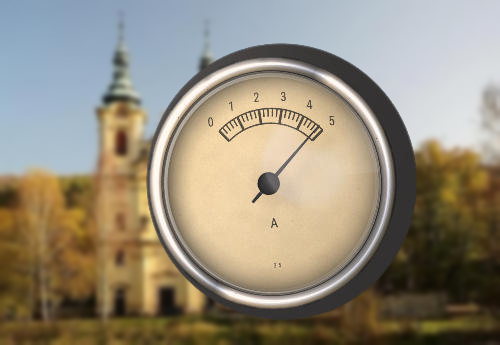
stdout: 4.8 A
